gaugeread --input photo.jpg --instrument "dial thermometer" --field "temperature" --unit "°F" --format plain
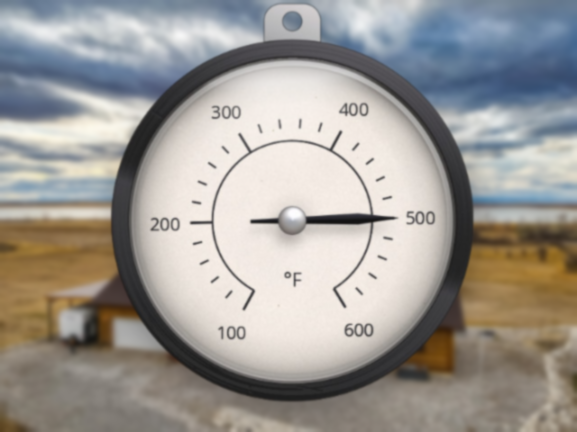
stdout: 500 °F
